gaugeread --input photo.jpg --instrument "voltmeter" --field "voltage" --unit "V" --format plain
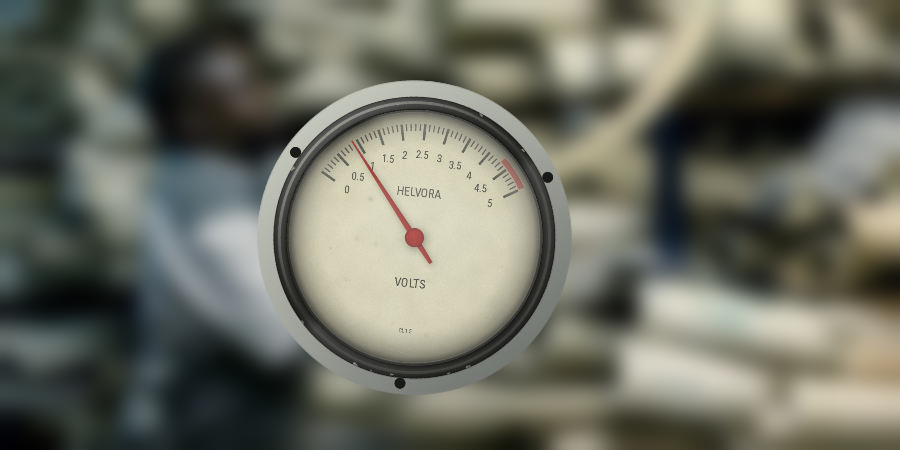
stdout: 0.9 V
